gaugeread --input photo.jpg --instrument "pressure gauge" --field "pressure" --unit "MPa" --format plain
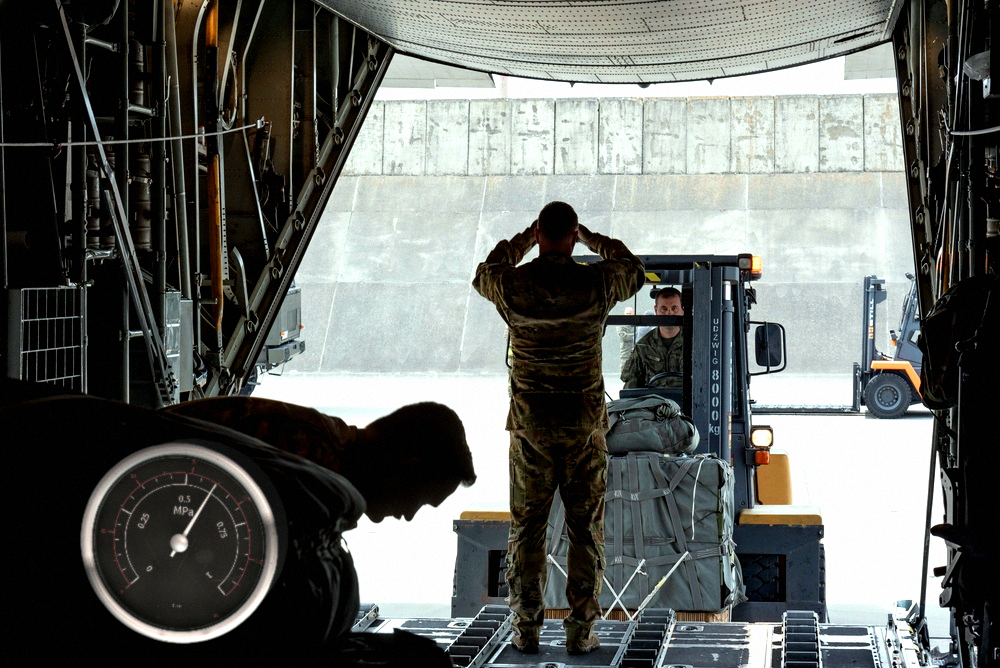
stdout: 0.6 MPa
